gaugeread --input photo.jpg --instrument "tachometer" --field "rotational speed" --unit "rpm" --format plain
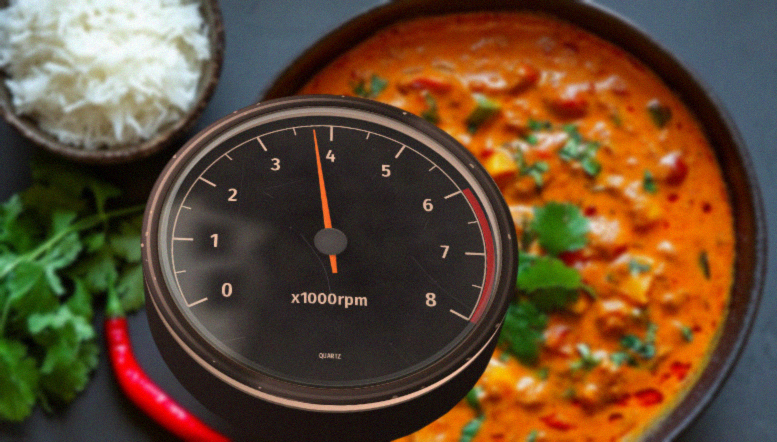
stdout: 3750 rpm
